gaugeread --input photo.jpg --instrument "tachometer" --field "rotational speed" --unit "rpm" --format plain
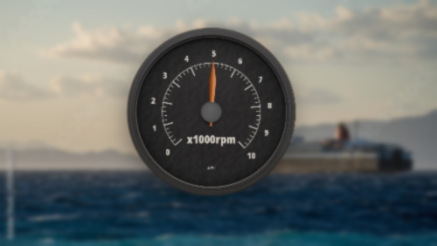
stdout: 5000 rpm
